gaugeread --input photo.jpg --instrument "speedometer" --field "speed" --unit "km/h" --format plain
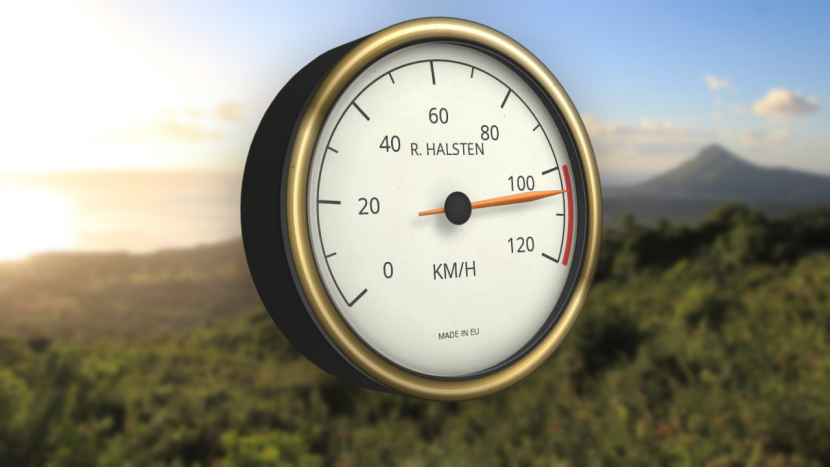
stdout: 105 km/h
